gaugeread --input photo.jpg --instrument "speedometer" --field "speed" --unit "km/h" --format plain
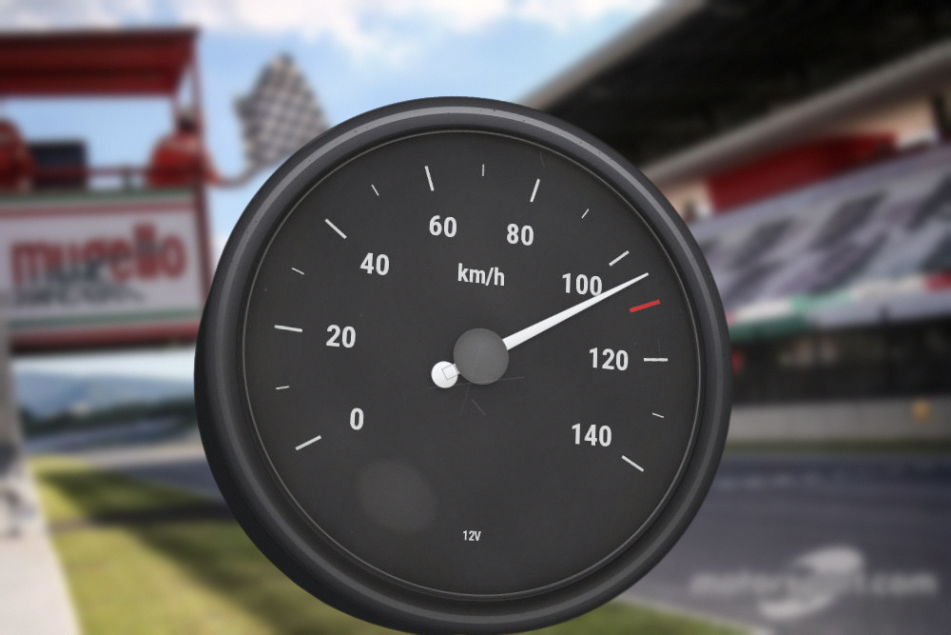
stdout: 105 km/h
